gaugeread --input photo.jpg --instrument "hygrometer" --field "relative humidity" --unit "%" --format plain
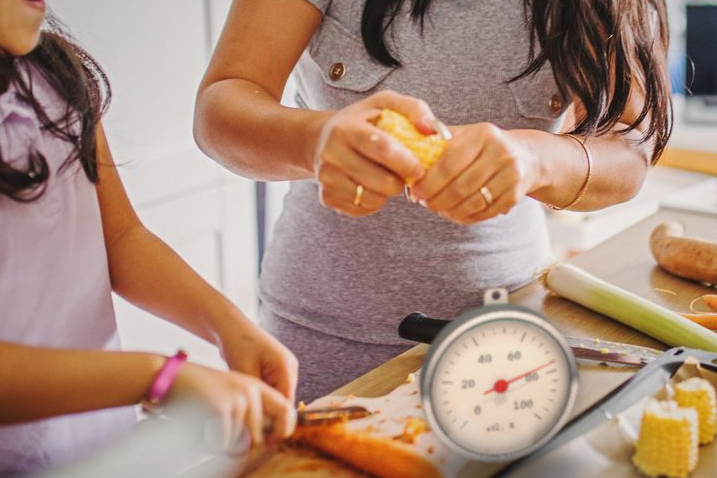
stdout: 76 %
